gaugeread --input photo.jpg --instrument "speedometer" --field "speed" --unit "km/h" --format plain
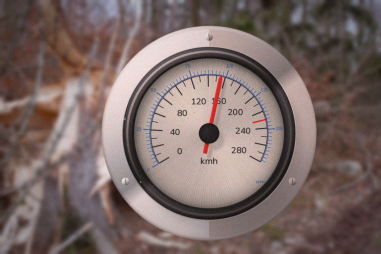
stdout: 155 km/h
